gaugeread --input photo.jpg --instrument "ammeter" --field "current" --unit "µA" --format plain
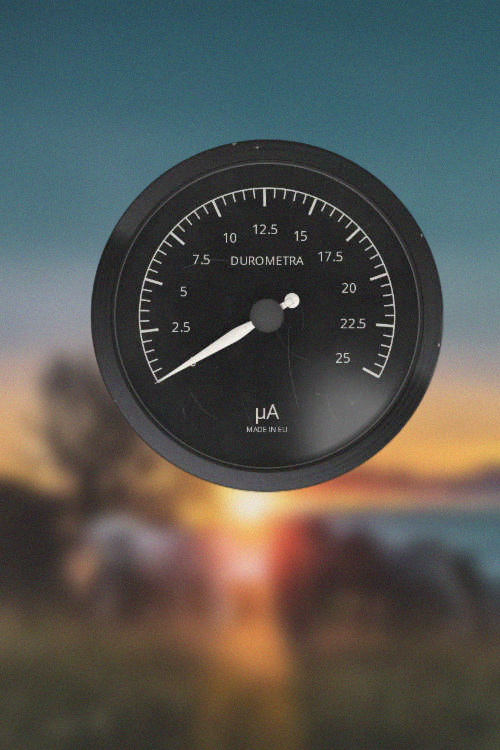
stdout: 0 µA
